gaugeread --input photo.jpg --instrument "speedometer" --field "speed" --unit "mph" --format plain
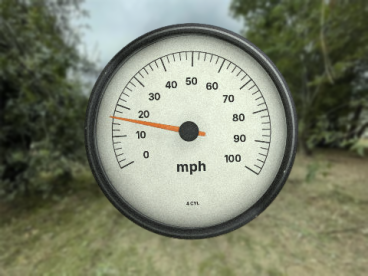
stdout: 16 mph
